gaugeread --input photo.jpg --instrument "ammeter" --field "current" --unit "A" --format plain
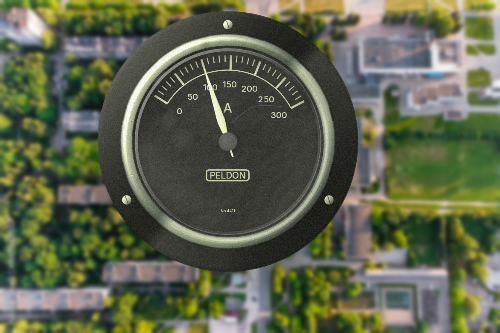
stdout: 100 A
